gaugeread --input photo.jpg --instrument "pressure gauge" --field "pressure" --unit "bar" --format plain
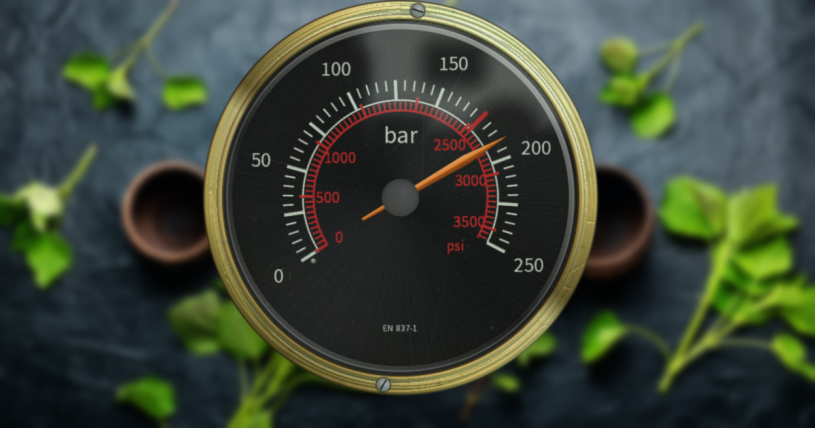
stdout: 190 bar
